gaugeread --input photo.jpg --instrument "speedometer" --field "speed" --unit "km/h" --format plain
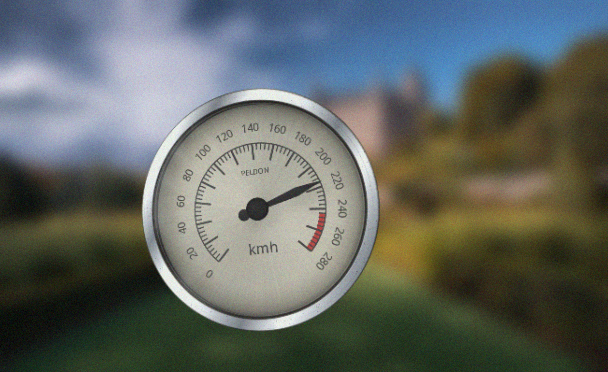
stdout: 216 km/h
